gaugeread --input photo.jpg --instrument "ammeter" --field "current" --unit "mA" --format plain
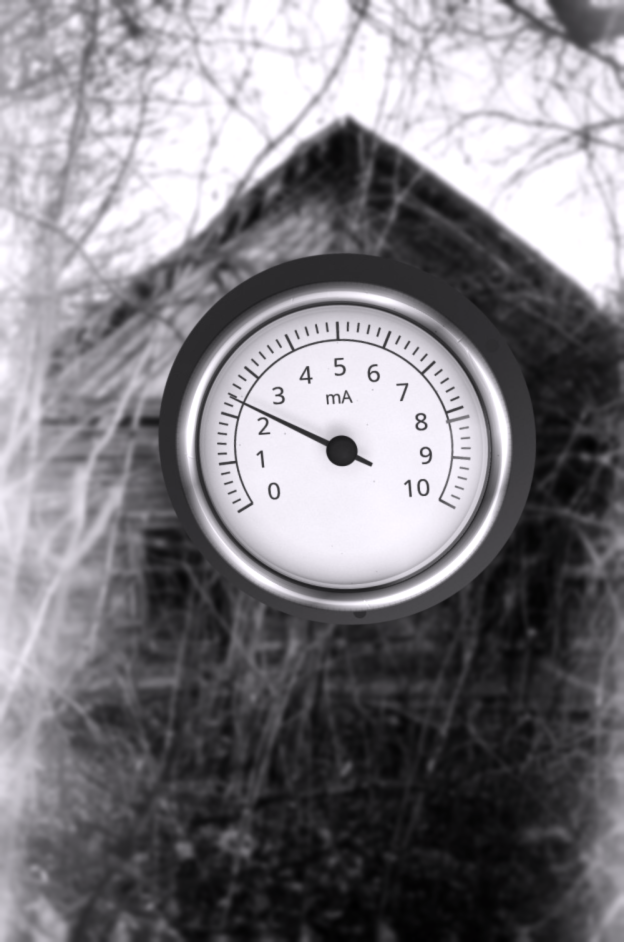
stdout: 2.4 mA
